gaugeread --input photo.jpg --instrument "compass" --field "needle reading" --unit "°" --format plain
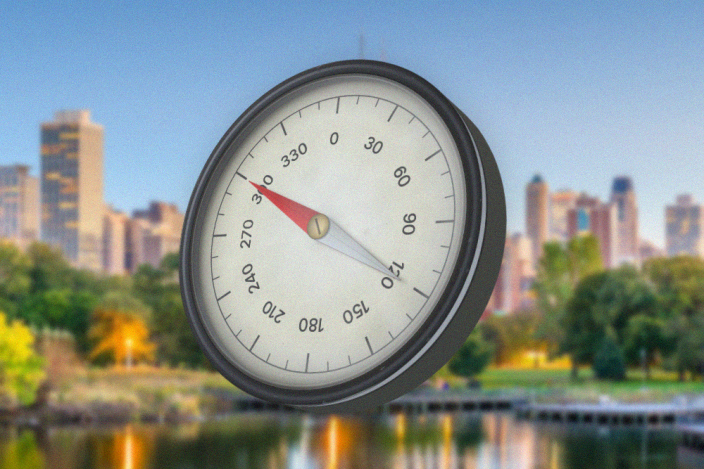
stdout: 300 °
